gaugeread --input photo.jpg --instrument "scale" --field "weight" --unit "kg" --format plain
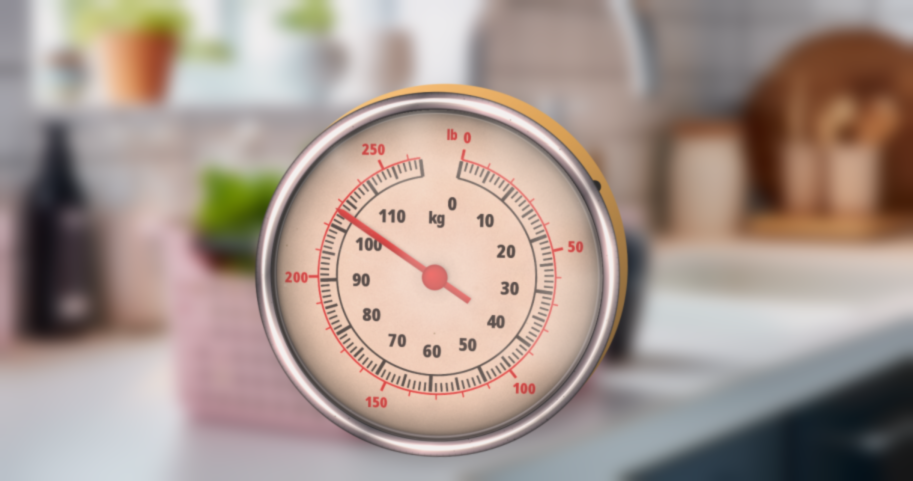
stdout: 103 kg
